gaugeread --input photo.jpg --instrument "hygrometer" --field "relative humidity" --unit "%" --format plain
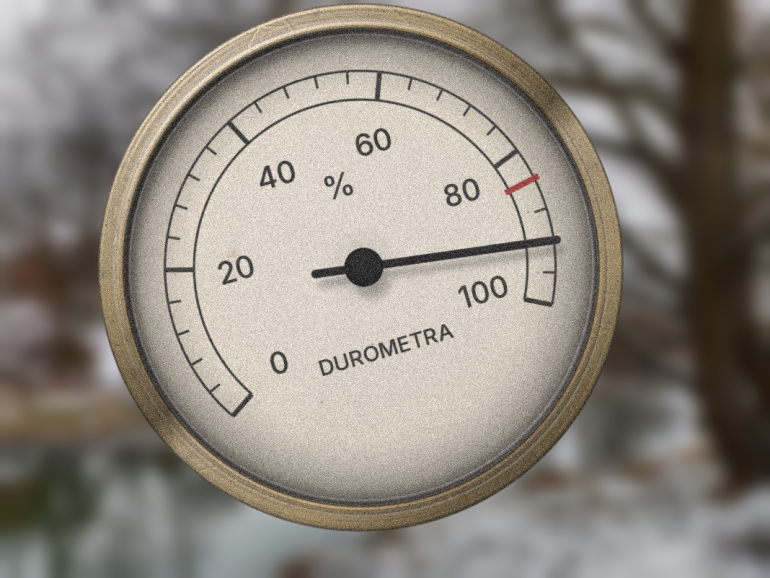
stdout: 92 %
